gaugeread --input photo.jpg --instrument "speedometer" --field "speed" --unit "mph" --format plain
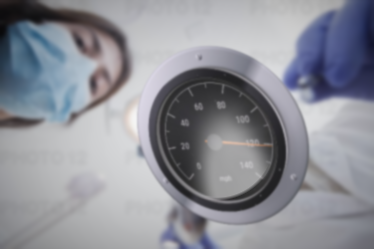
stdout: 120 mph
